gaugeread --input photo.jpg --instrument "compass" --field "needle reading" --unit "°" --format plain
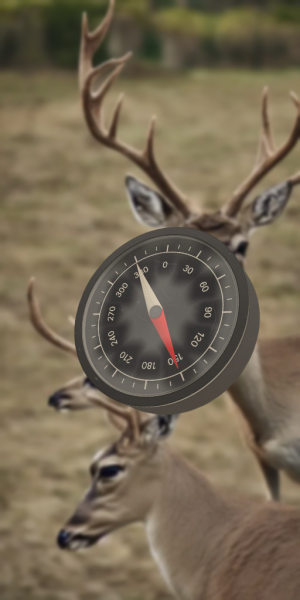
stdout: 150 °
